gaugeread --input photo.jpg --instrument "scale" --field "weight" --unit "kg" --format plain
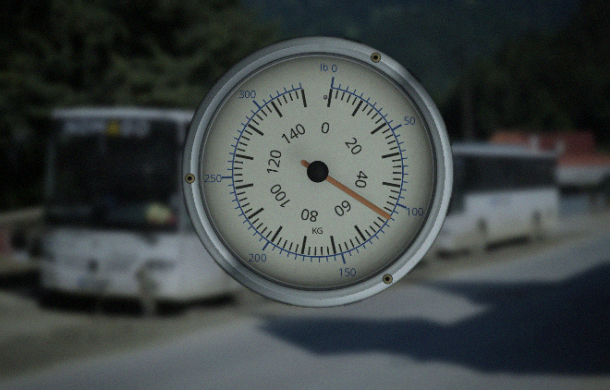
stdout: 50 kg
